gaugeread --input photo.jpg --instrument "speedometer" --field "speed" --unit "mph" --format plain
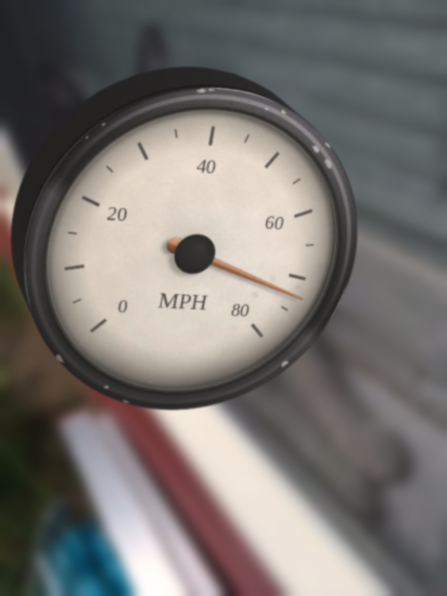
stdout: 72.5 mph
